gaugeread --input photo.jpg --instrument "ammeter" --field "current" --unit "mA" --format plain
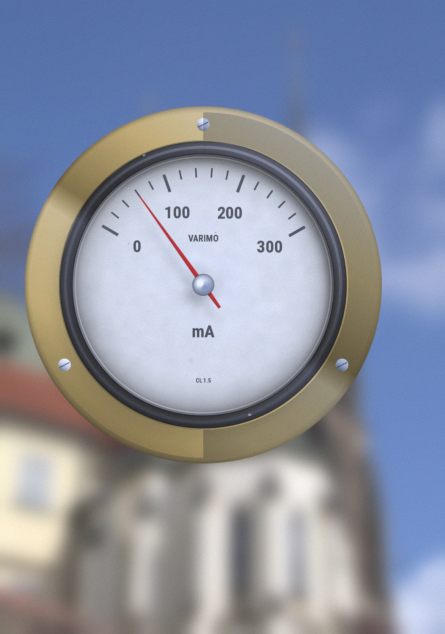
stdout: 60 mA
